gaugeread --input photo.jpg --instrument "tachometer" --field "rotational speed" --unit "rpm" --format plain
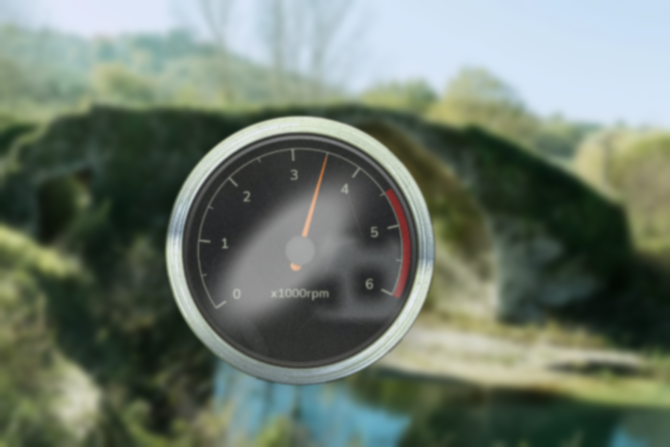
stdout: 3500 rpm
